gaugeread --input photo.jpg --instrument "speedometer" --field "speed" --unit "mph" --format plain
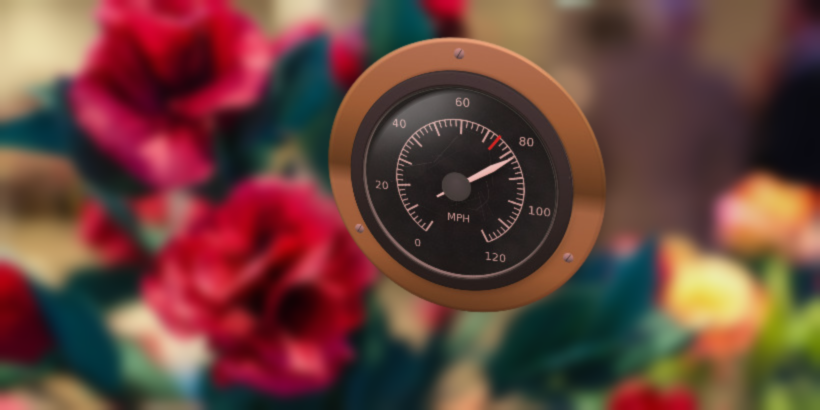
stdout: 82 mph
